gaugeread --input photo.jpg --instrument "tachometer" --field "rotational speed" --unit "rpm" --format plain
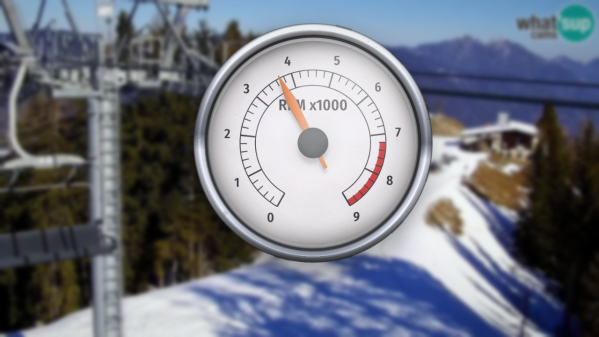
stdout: 3700 rpm
